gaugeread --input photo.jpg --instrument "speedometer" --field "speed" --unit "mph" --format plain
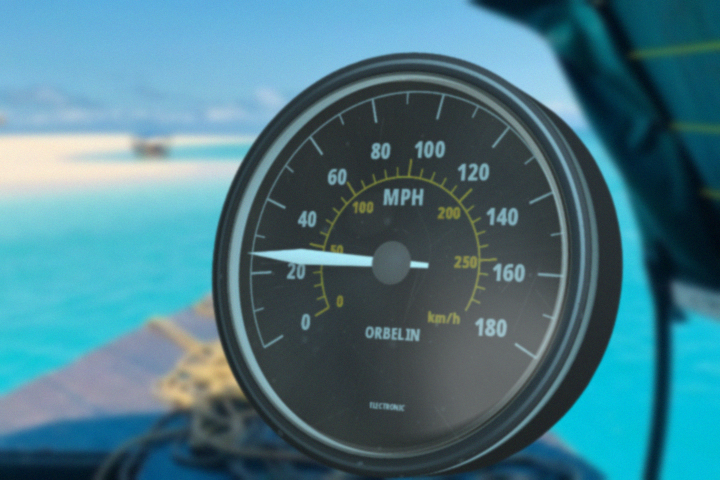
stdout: 25 mph
